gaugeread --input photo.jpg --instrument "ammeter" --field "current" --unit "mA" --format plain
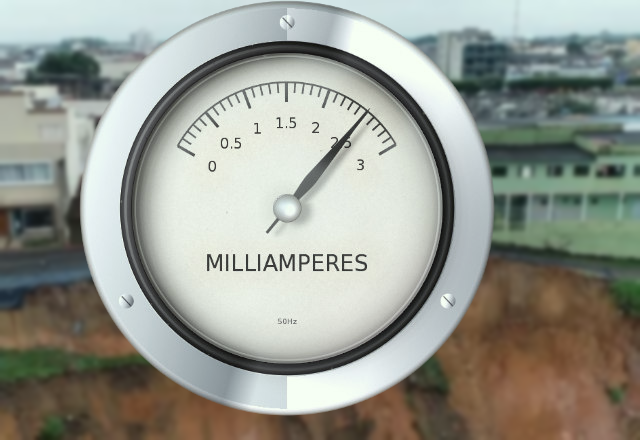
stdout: 2.5 mA
